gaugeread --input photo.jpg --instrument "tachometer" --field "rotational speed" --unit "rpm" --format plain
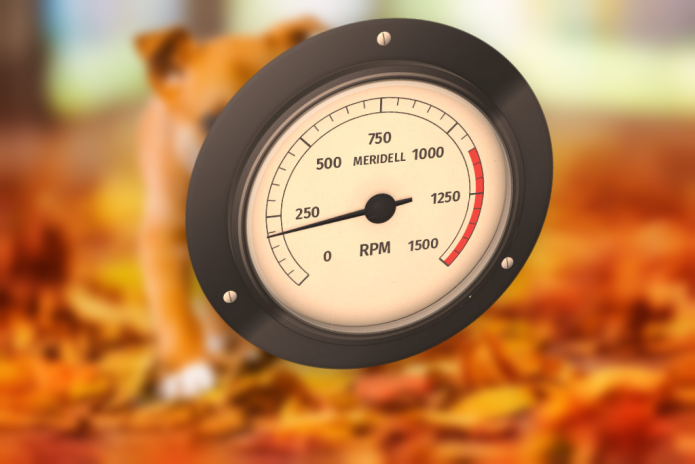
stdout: 200 rpm
